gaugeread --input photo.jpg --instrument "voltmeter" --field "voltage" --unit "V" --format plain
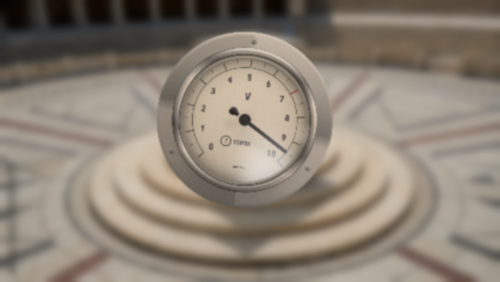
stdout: 9.5 V
